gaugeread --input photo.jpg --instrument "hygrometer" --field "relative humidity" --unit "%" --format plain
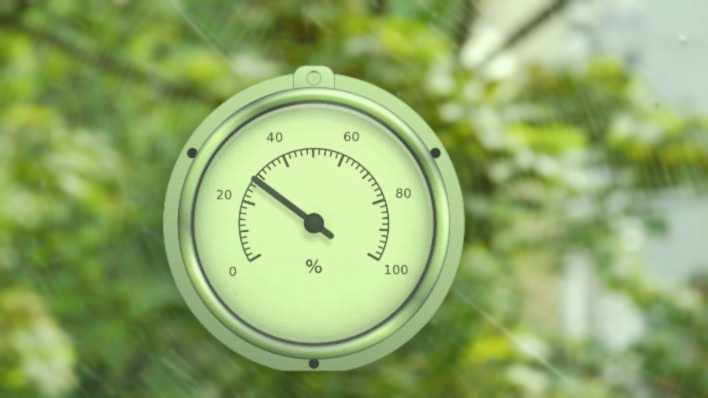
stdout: 28 %
